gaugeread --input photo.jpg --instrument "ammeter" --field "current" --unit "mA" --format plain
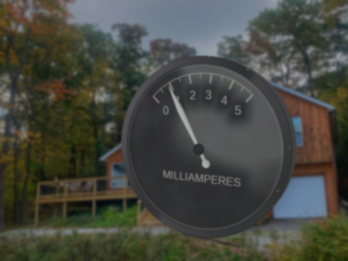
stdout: 1 mA
